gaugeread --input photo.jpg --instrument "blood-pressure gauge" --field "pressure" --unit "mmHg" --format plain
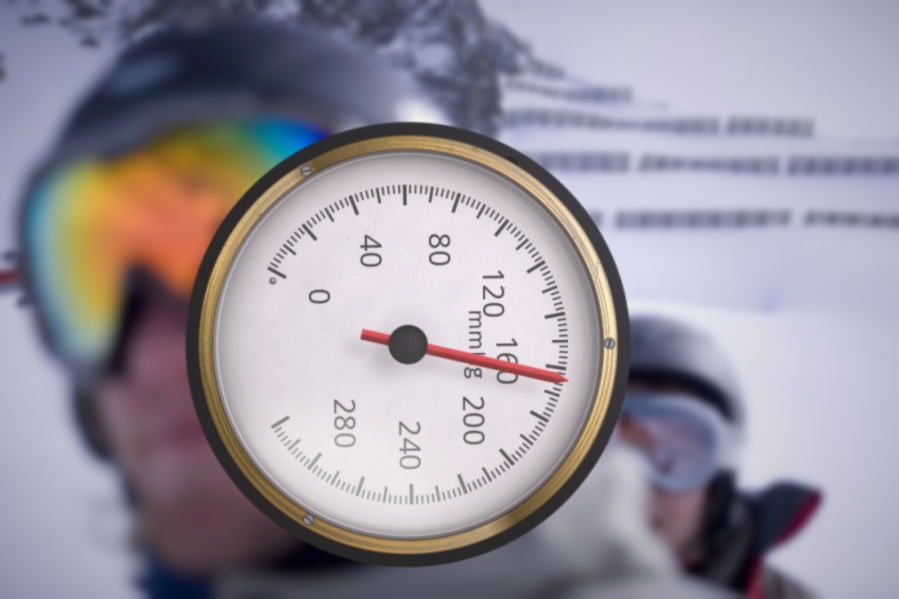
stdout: 164 mmHg
